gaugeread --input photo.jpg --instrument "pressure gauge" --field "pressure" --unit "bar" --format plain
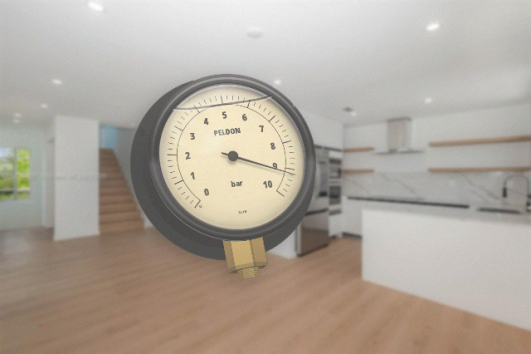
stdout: 9.2 bar
